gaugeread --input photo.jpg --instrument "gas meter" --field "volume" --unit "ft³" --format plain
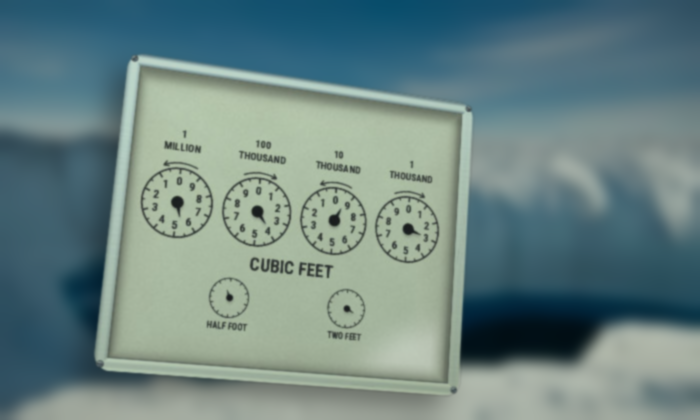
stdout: 539300 ft³
